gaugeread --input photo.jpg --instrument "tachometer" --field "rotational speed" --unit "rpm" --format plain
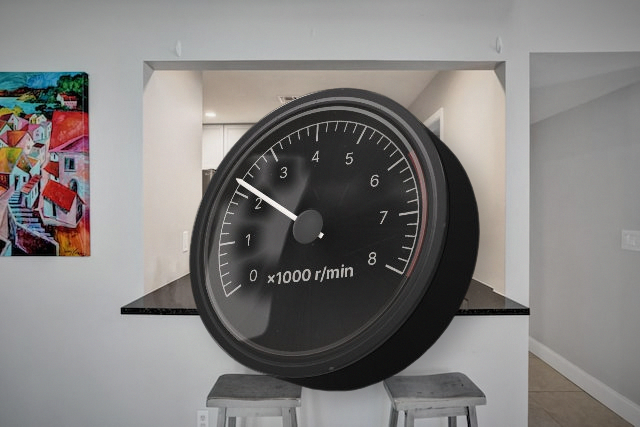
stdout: 2200 rpm
